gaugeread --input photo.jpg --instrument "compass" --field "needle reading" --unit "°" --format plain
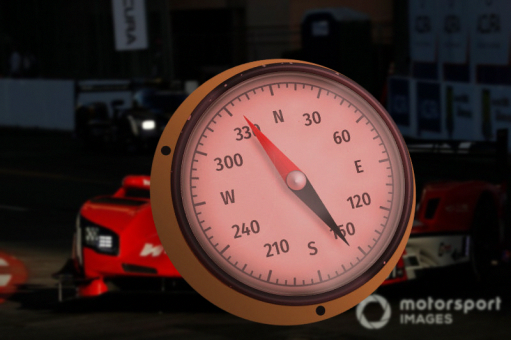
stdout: 335 °
